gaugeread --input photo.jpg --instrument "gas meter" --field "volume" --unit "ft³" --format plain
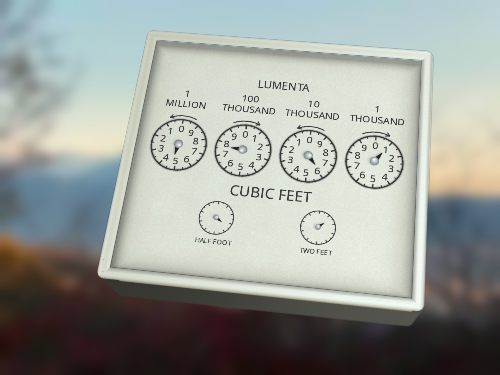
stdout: 476100 ft³
